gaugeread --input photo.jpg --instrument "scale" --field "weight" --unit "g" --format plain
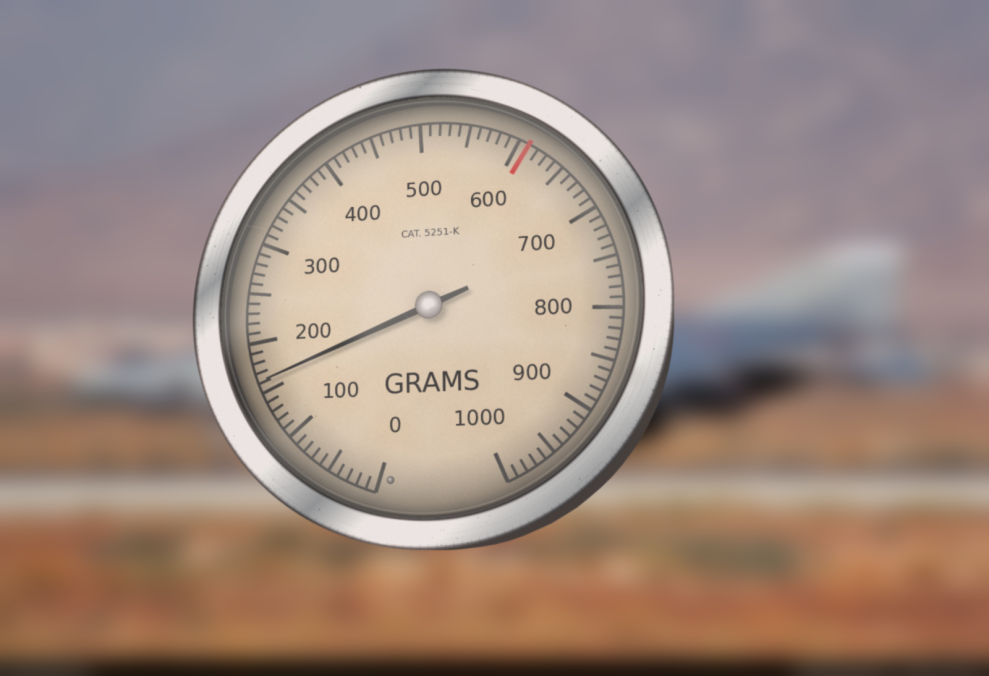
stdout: 160 g
